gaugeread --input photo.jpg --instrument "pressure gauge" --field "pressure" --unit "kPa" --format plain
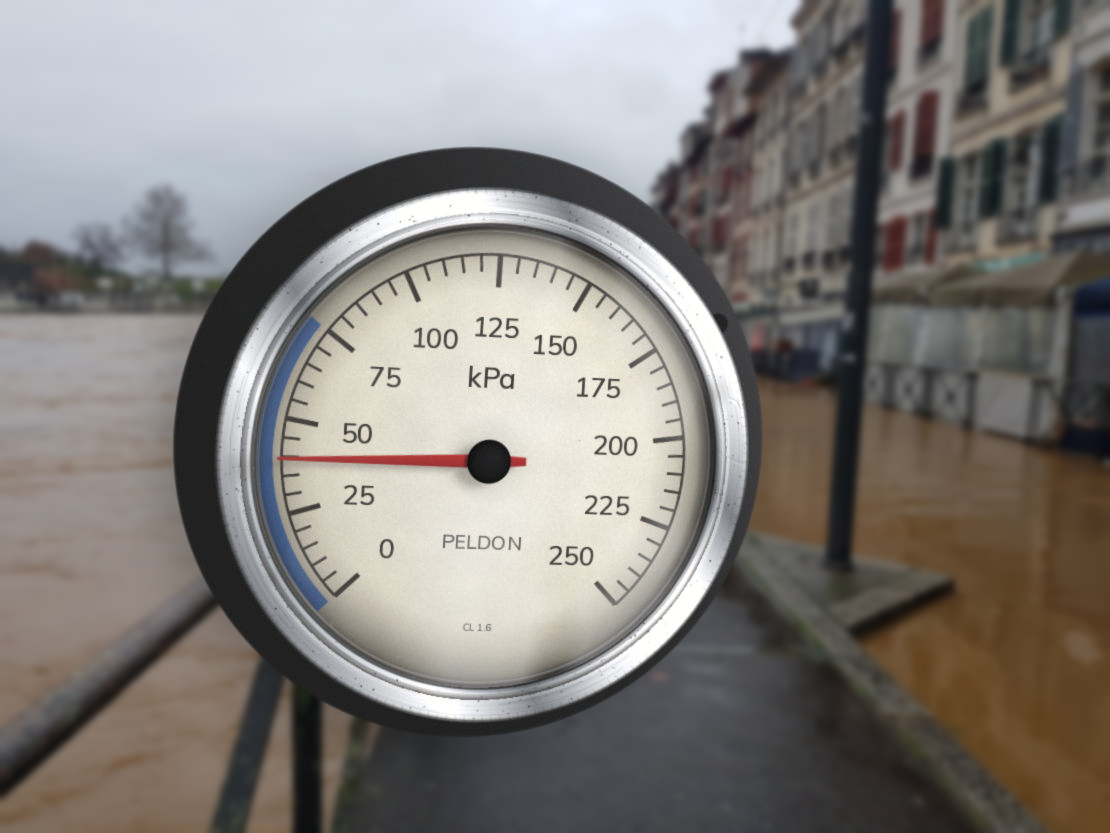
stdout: 40 kPa
